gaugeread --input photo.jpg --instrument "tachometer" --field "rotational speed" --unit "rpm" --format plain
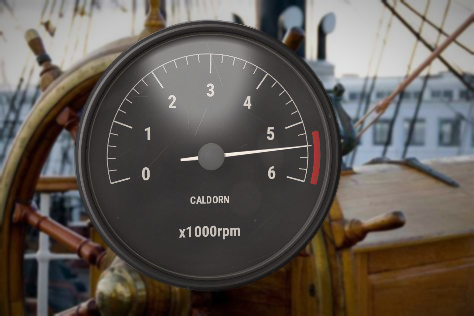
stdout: 5400 rpm
